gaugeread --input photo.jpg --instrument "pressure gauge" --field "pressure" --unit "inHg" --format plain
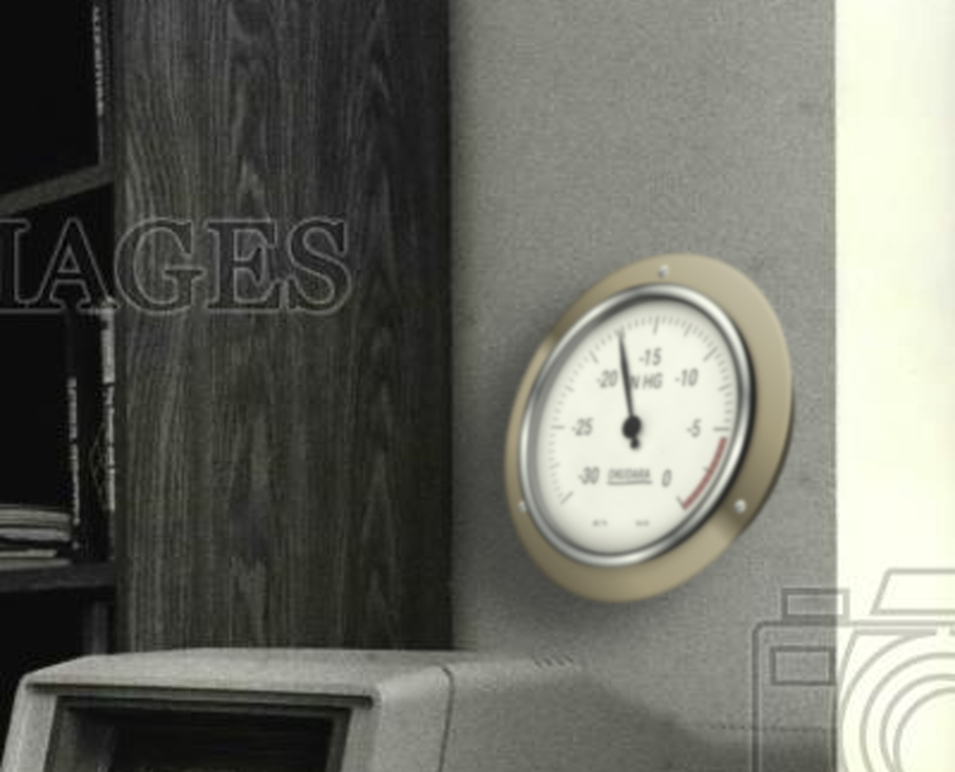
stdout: -17.5 inHg
